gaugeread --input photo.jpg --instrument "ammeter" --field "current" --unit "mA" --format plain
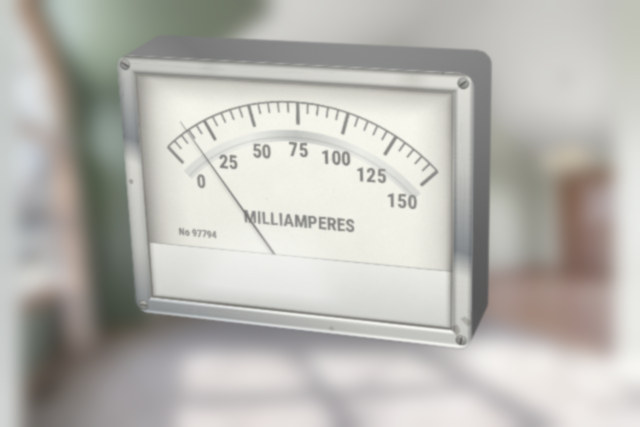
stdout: 15 mA
